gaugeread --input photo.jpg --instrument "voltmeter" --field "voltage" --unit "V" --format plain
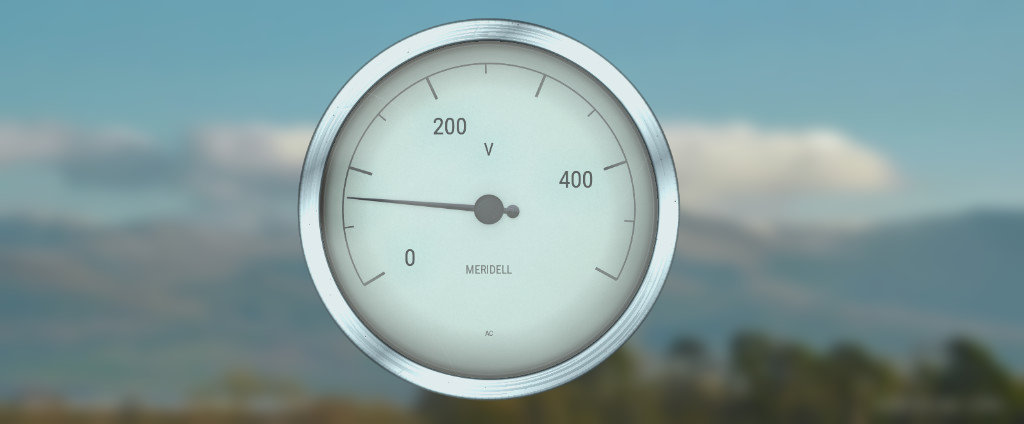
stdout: 75 V
